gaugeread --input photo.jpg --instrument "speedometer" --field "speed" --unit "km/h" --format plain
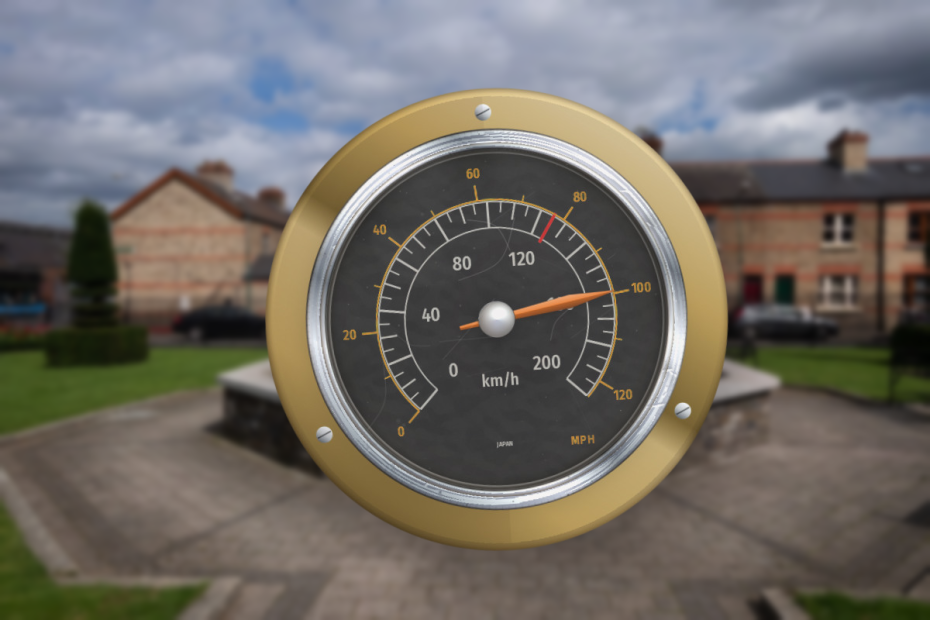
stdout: 160 km/h
